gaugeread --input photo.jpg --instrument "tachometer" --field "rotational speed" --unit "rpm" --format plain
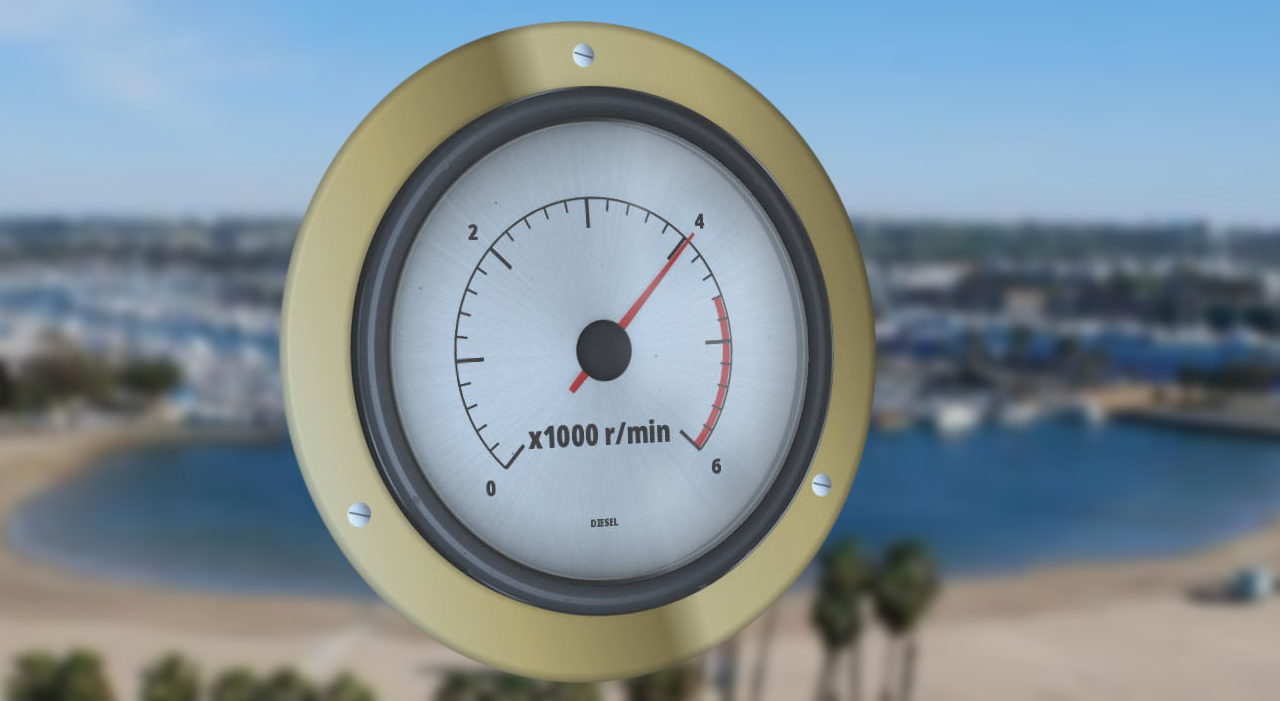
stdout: 4000 rpm
